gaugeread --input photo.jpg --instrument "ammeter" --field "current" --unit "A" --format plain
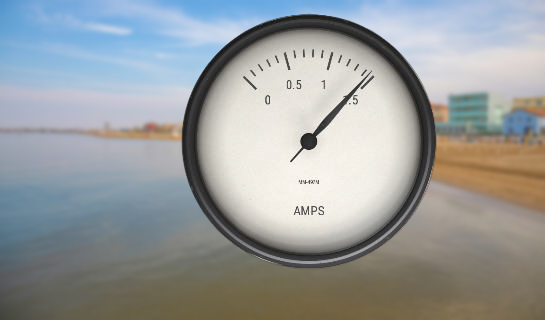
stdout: 1.45 A
